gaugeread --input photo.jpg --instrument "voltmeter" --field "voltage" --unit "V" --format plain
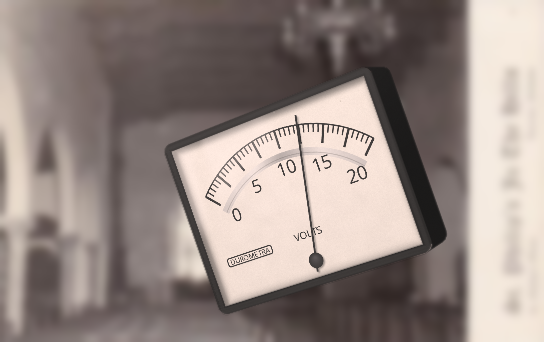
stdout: 12.5 V
